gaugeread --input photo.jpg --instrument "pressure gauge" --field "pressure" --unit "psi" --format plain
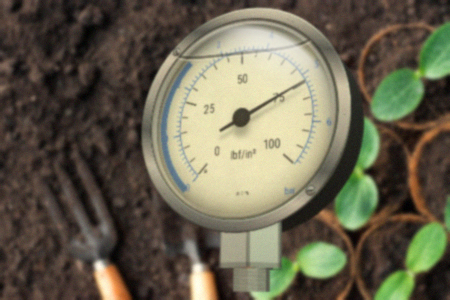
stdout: 75 psi
